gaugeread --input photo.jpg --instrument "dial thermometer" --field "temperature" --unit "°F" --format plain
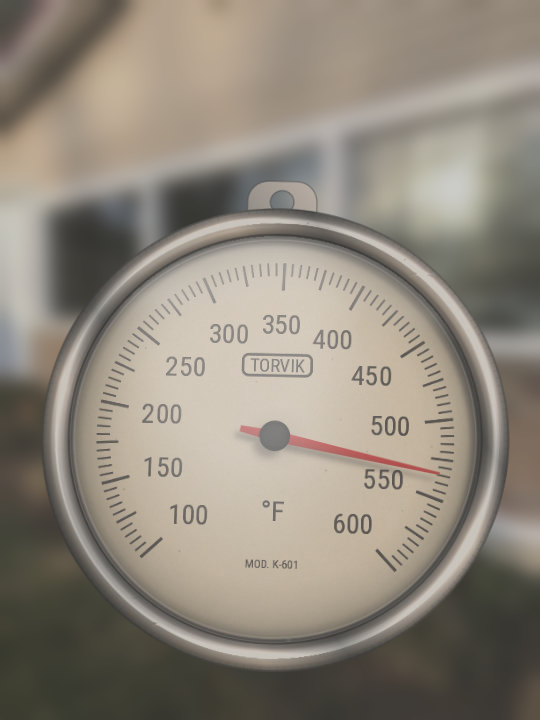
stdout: 535 °F
